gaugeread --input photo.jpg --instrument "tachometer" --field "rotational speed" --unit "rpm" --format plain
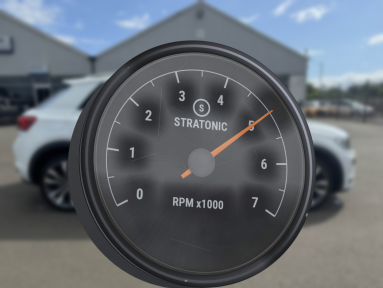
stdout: 5000 rpm
